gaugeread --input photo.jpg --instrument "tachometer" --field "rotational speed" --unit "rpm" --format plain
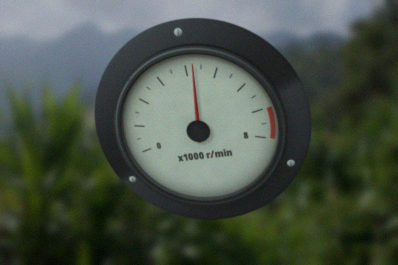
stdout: 4250 rpm
